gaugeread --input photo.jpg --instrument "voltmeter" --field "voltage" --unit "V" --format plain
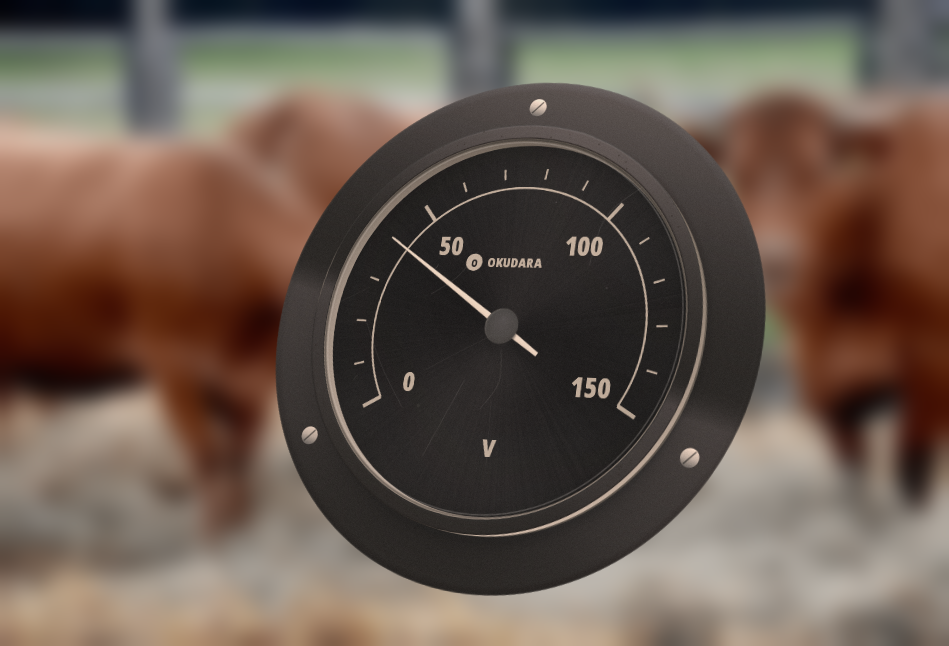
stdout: 40 V
